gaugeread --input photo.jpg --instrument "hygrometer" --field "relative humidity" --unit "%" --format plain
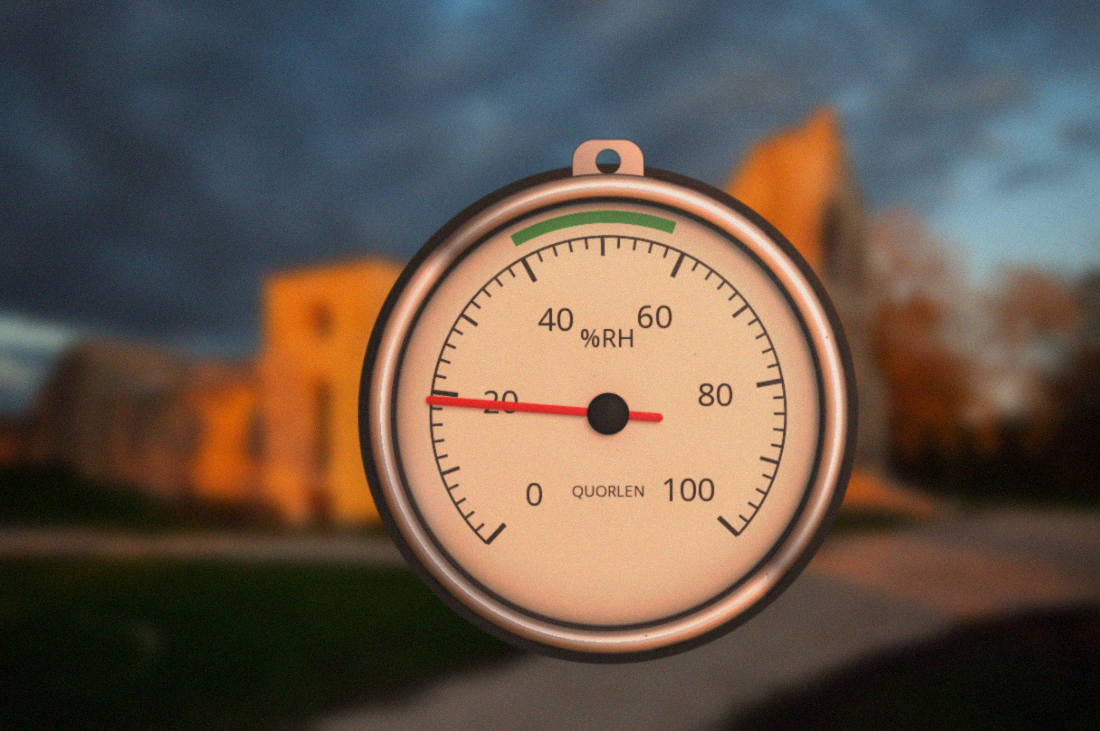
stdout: 19 %
